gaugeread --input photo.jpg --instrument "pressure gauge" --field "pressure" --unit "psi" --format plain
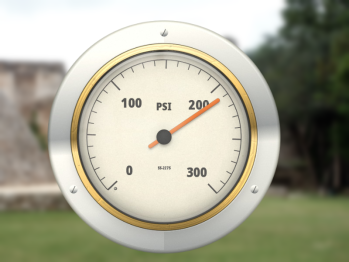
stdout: 210 psi
